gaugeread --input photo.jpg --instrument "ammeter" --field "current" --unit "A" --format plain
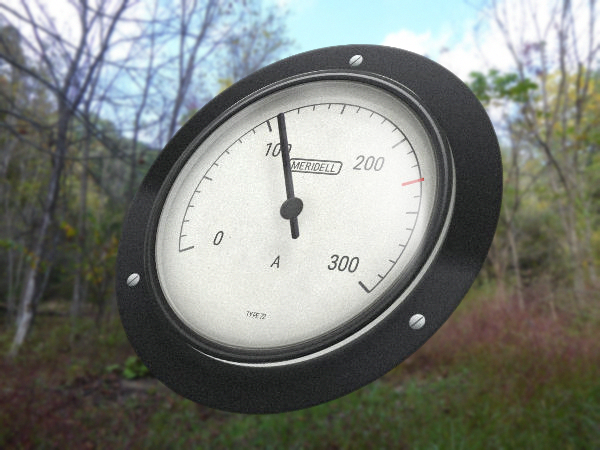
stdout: 110 A
